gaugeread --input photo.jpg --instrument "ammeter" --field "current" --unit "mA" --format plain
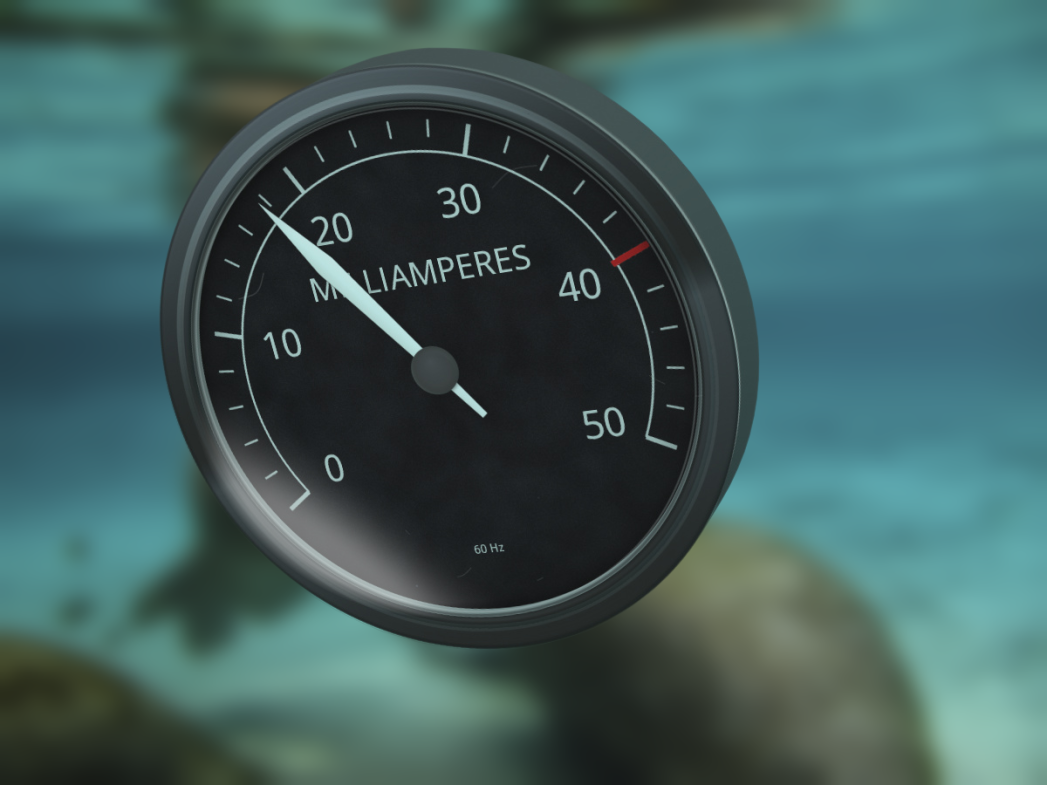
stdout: 18 mA
